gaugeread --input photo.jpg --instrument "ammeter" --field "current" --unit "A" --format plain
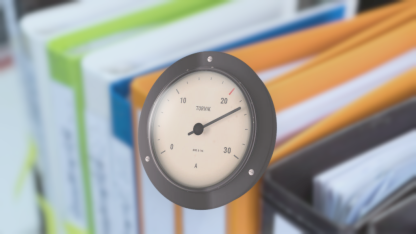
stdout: 23 A
